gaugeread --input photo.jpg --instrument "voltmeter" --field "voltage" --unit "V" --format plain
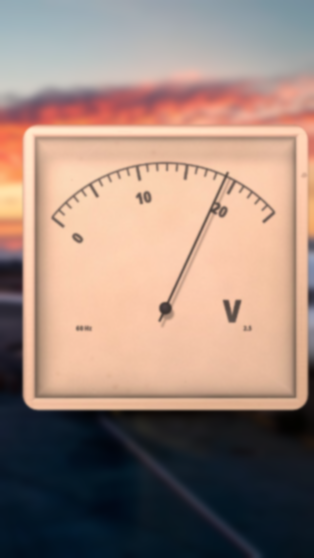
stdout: 19 V
